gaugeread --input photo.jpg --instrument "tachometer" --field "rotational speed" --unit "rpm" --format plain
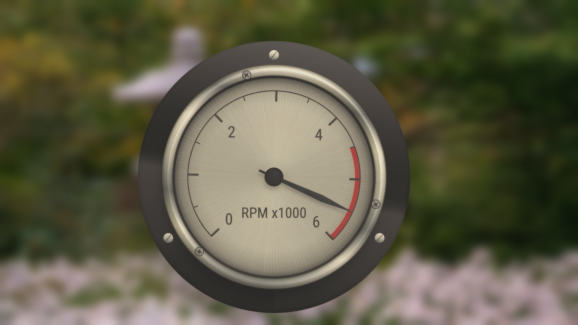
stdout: 5500 rpm
